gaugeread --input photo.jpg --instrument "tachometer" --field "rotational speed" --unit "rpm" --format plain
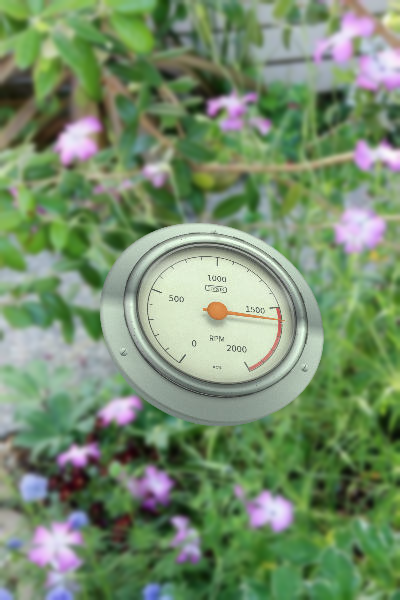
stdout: 1600 rpm
